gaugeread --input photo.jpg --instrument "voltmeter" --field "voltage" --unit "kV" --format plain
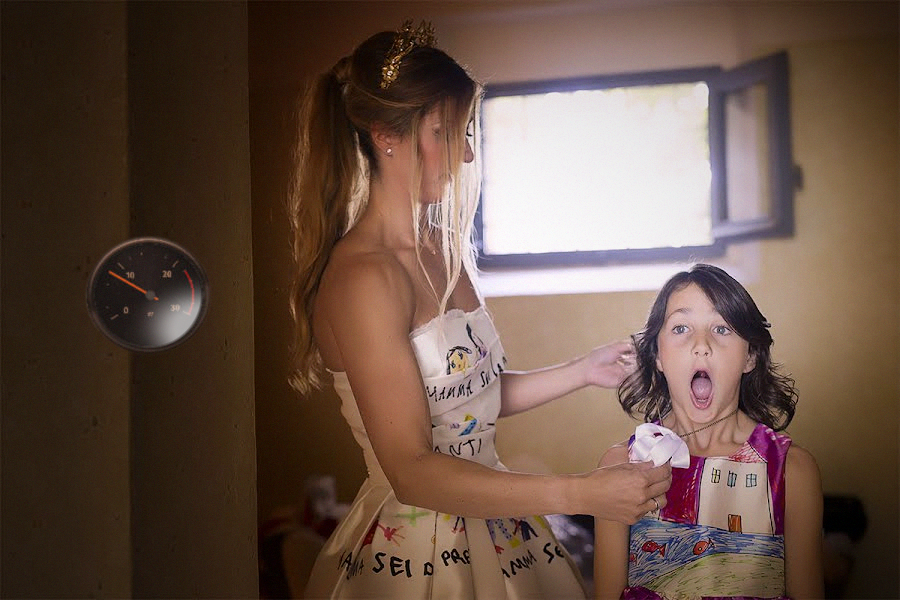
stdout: 8 kV
